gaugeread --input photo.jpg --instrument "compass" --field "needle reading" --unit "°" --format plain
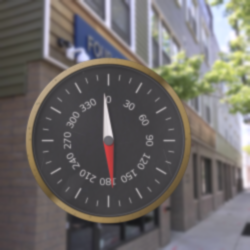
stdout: 175 °
